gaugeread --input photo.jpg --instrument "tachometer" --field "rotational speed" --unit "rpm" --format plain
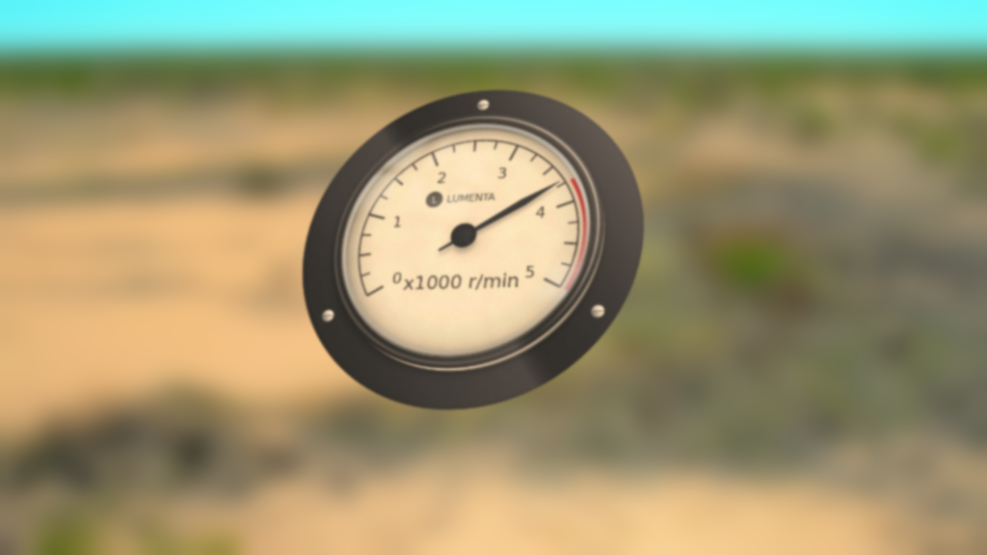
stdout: 3750 rpm
